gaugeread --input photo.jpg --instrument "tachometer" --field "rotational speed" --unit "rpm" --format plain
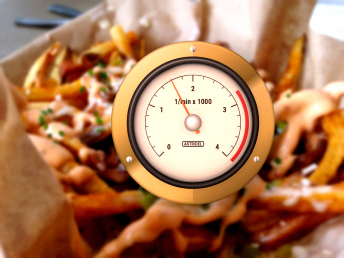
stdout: 1600 rpm
